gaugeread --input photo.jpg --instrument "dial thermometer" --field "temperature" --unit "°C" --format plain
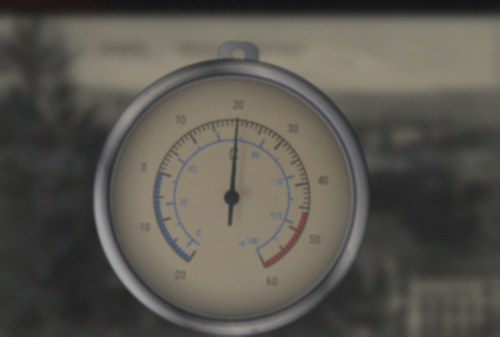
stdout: 20 °C
